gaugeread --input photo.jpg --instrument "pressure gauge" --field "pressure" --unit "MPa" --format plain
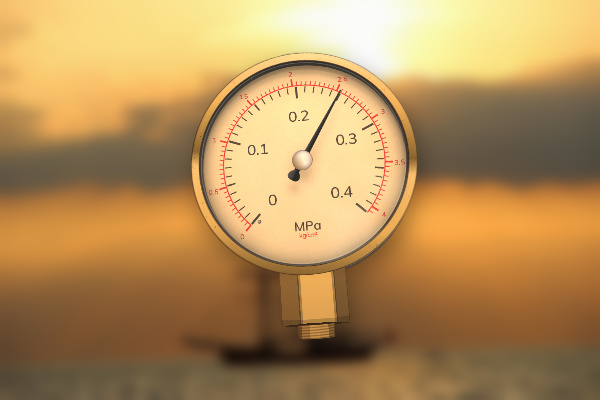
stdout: 0.25 MPa
